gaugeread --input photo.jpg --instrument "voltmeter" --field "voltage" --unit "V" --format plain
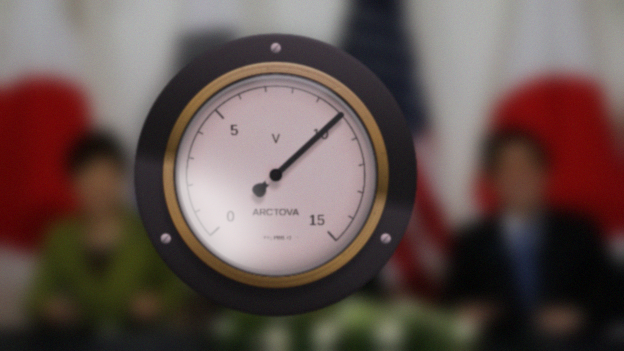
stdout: 10 V
